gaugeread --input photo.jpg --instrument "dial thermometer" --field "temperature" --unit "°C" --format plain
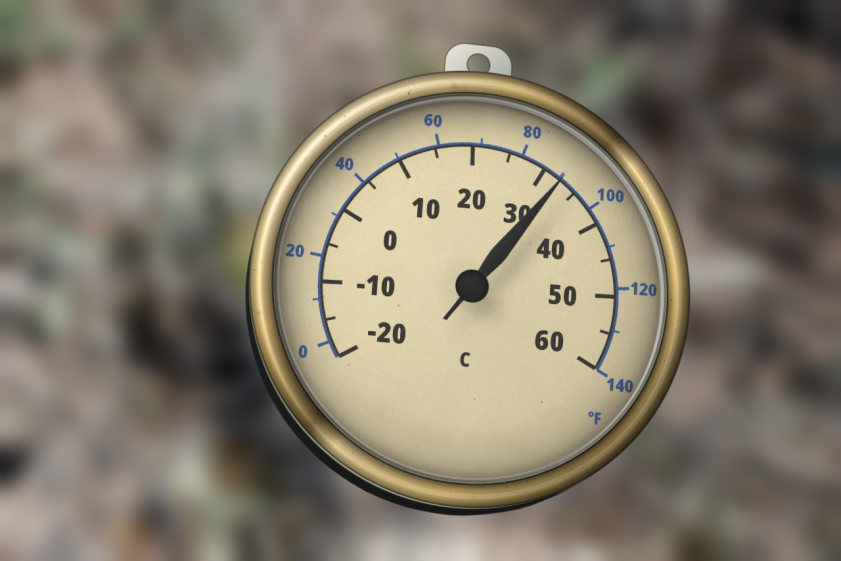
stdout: 32.5 °C
